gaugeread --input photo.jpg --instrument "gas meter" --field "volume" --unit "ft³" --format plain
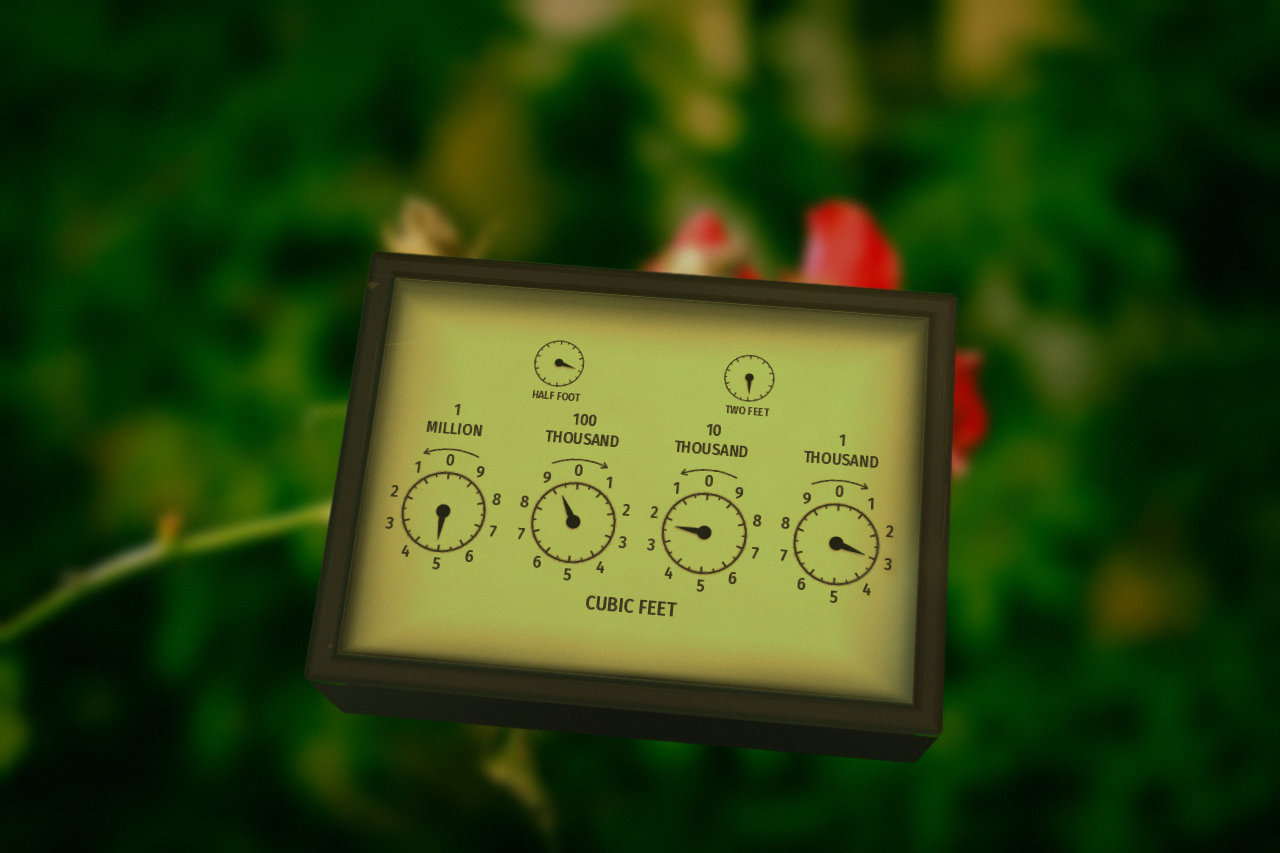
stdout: 492300 ft³
